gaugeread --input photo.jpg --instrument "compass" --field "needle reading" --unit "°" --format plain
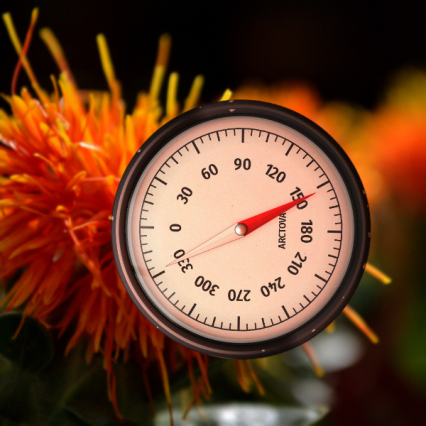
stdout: 152.5 °
